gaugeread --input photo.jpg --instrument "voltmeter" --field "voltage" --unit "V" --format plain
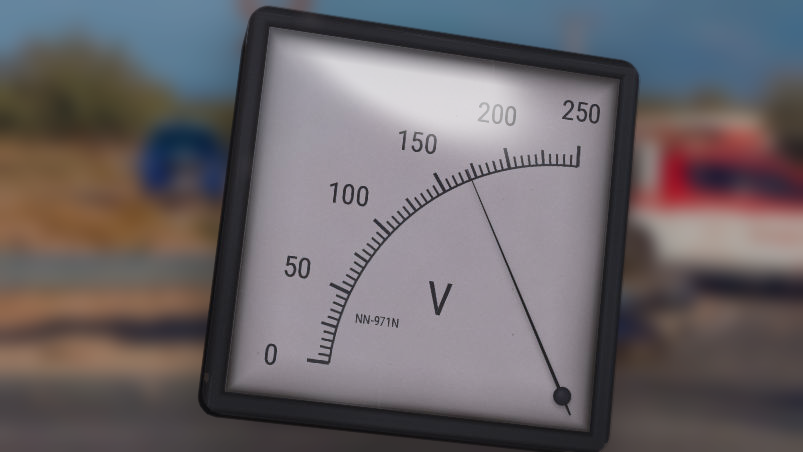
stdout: 170 V
